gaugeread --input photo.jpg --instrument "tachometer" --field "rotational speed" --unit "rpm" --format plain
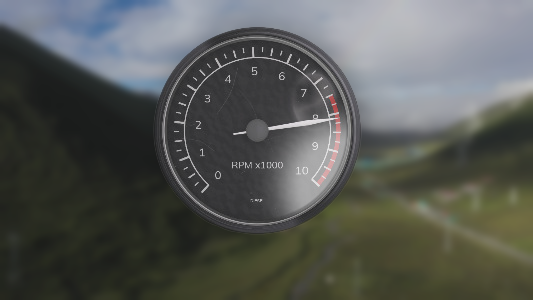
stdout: 8125 rpm
